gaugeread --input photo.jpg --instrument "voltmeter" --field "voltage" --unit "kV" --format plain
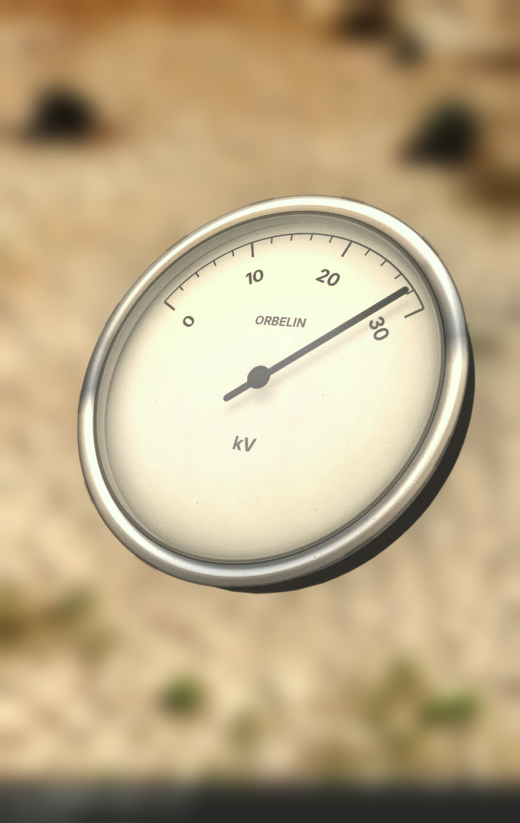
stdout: 28 kV
